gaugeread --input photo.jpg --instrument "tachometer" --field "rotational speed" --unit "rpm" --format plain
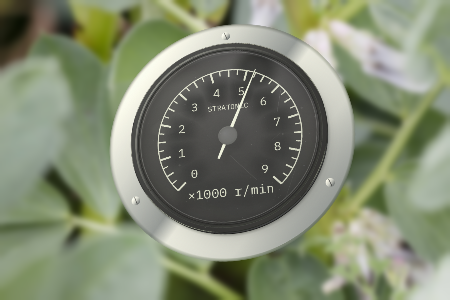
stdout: 5250 rpm
